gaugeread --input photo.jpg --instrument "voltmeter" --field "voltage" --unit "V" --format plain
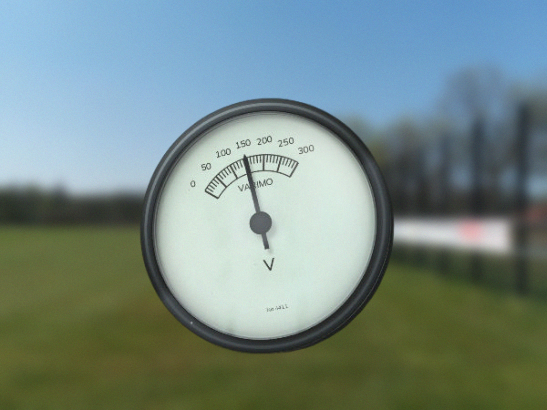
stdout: 150 V
